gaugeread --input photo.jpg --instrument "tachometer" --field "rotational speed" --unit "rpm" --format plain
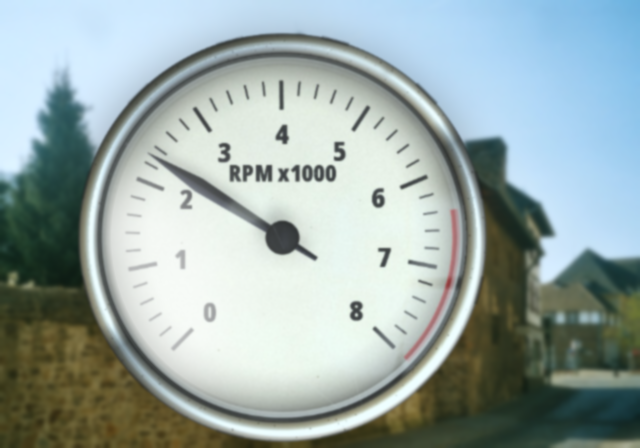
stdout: 2300 rpm
